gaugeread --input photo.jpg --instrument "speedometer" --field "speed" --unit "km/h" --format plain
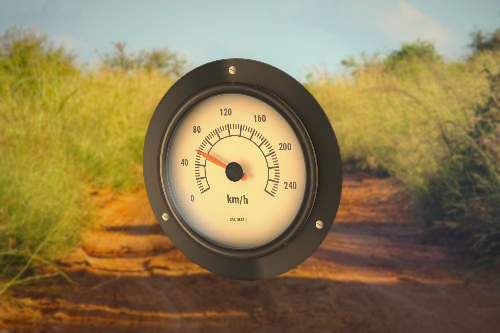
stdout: 60 km/h
